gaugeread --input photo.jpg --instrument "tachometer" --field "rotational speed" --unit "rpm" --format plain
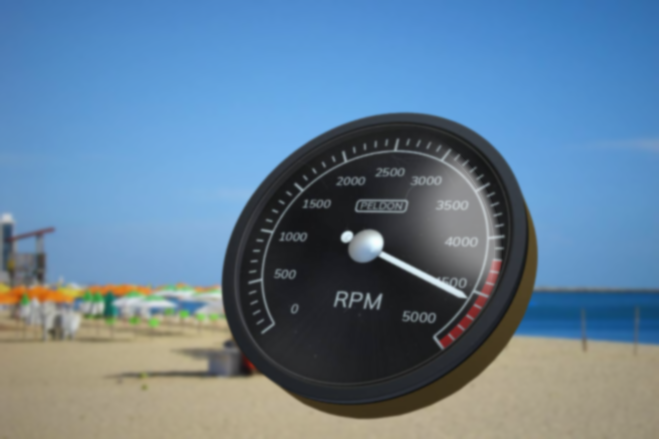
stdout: 4600 rpm
